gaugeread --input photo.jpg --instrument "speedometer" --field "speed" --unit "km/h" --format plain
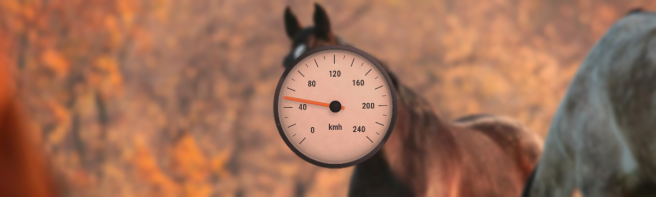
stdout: 50 km/h
